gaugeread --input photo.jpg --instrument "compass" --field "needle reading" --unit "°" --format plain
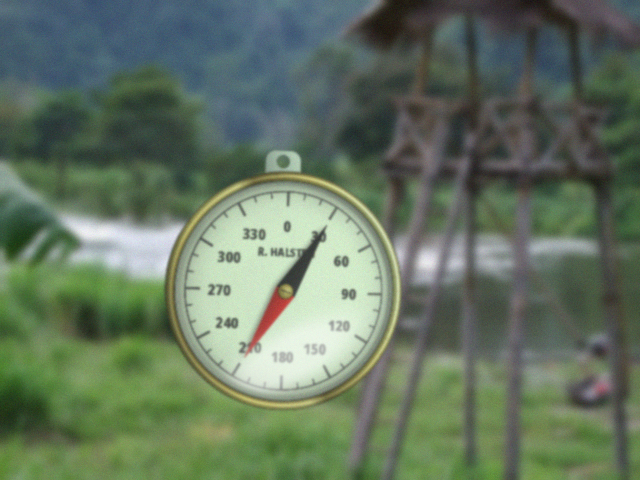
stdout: 210 °
